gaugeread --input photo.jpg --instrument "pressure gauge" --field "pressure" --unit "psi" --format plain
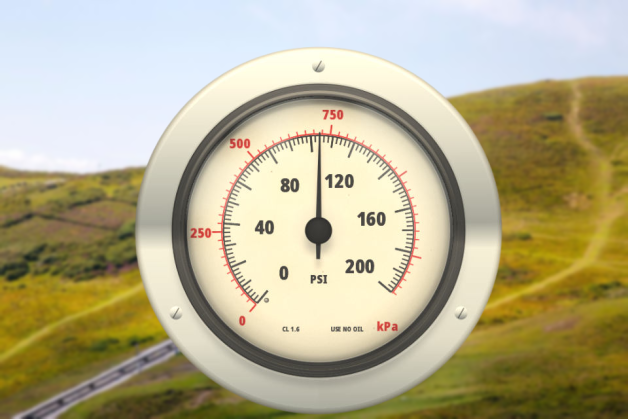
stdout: 104 psi
